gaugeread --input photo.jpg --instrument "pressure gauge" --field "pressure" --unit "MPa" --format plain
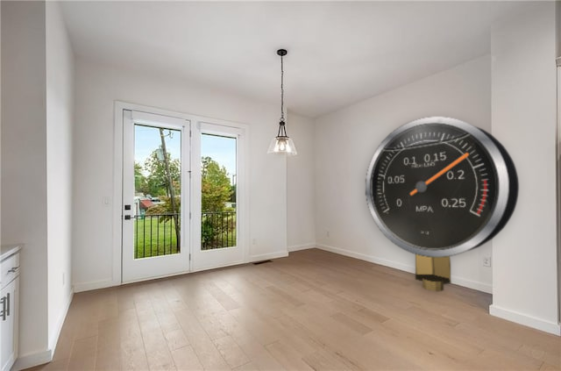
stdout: 0.185 MPa
